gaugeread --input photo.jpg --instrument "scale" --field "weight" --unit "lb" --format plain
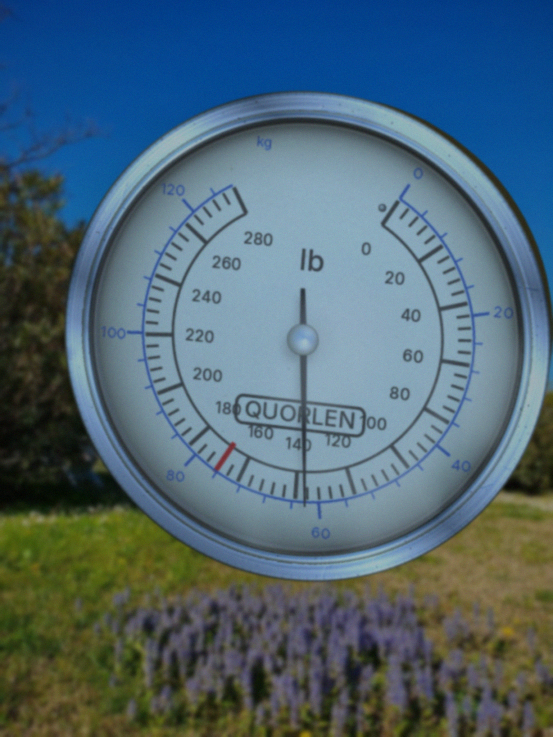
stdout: 136 lb
